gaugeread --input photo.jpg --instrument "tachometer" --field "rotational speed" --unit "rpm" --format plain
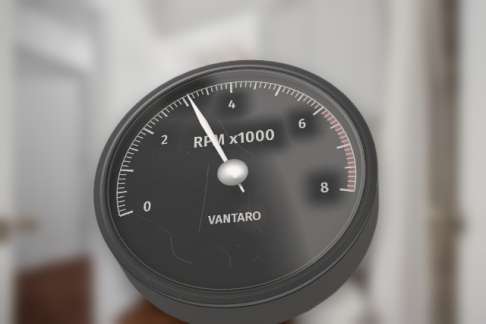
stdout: 3100 rpm
